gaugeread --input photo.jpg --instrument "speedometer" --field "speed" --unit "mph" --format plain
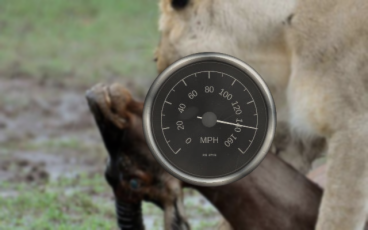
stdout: 140 mph
